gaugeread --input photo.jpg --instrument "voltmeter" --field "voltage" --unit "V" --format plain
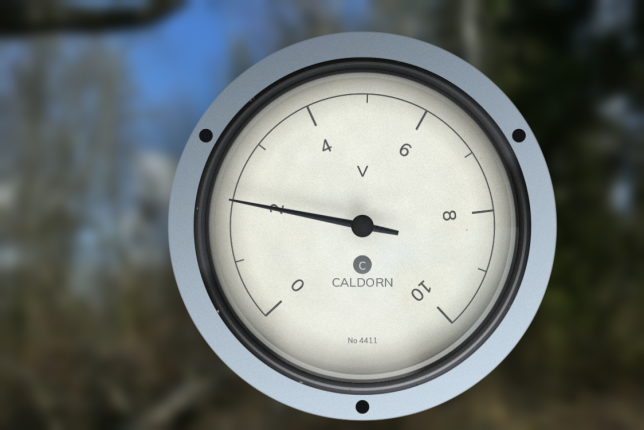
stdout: 2 V
